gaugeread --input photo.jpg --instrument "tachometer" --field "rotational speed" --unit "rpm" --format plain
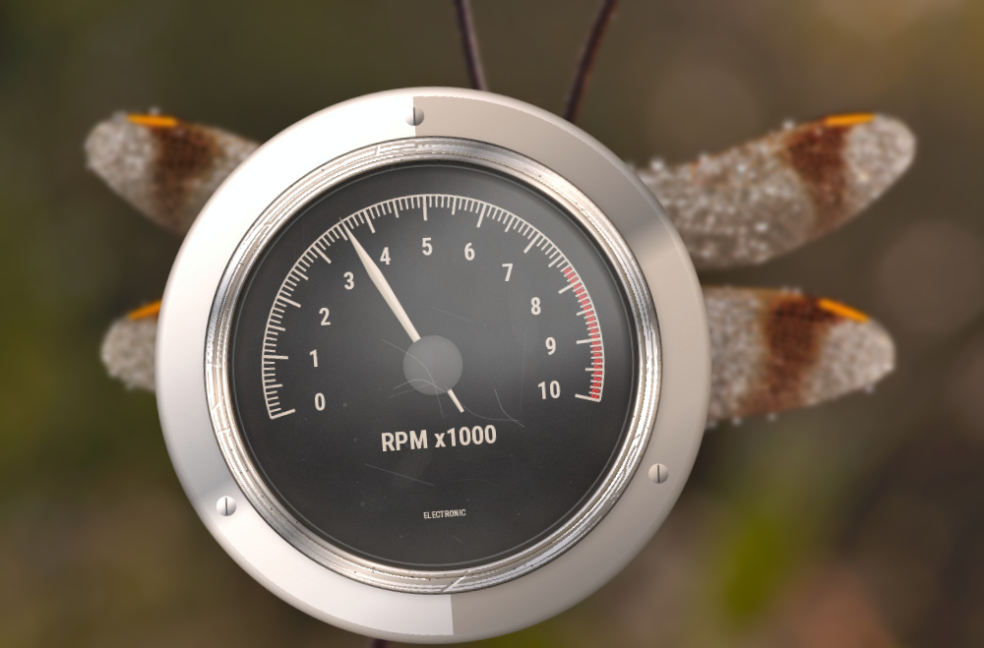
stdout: 3600 rpm
